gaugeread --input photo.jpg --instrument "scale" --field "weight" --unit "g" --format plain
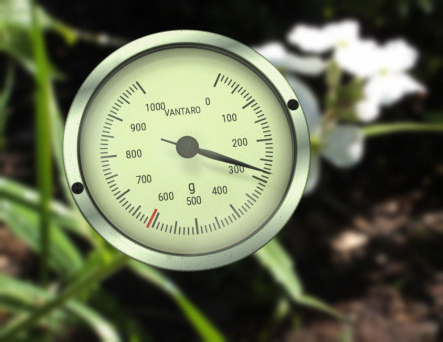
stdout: 280 g
